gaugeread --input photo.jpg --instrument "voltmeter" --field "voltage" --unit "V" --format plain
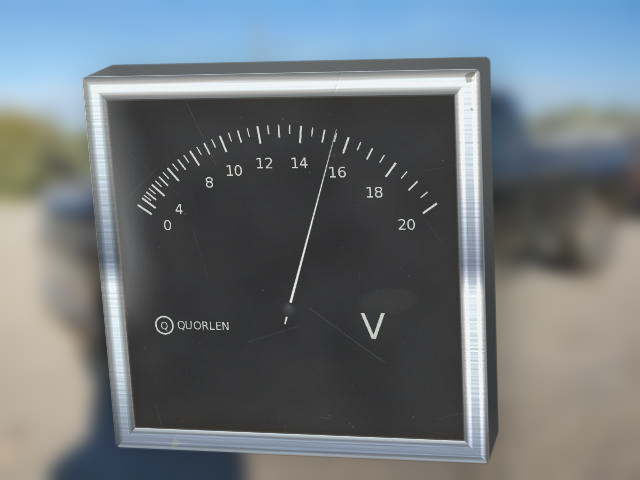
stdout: 15.5 V
